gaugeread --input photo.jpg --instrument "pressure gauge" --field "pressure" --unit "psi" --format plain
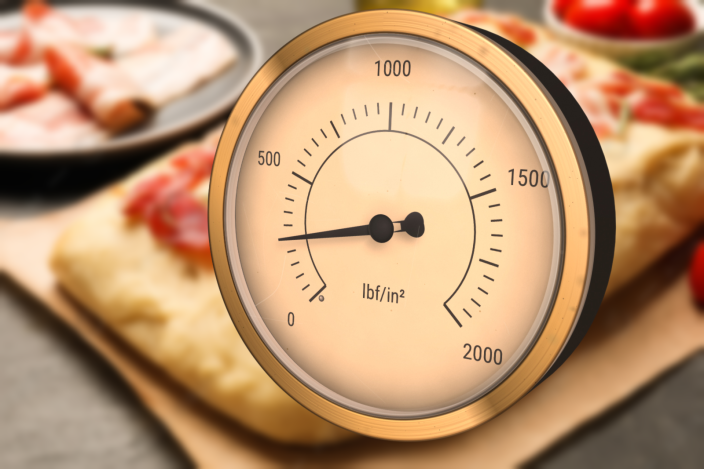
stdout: 250 psi
